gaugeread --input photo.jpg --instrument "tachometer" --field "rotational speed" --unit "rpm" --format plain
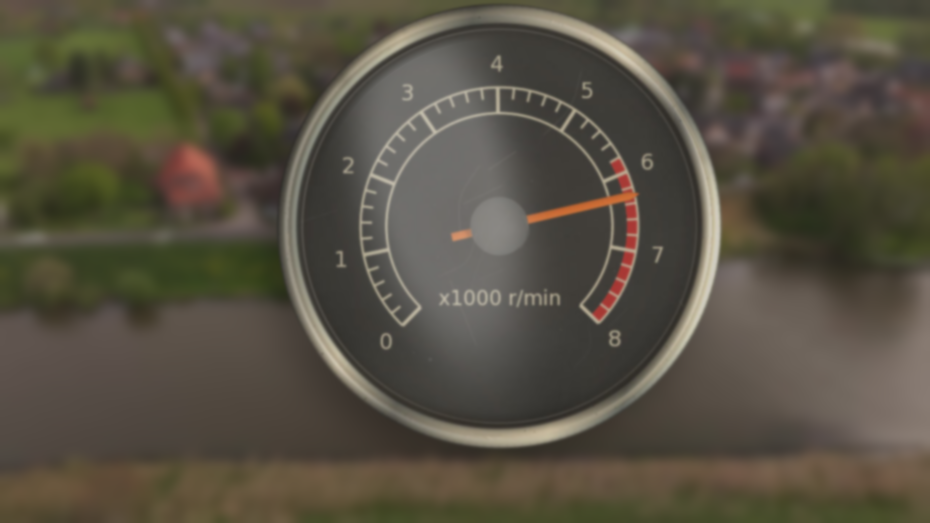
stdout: 6300 rpm
